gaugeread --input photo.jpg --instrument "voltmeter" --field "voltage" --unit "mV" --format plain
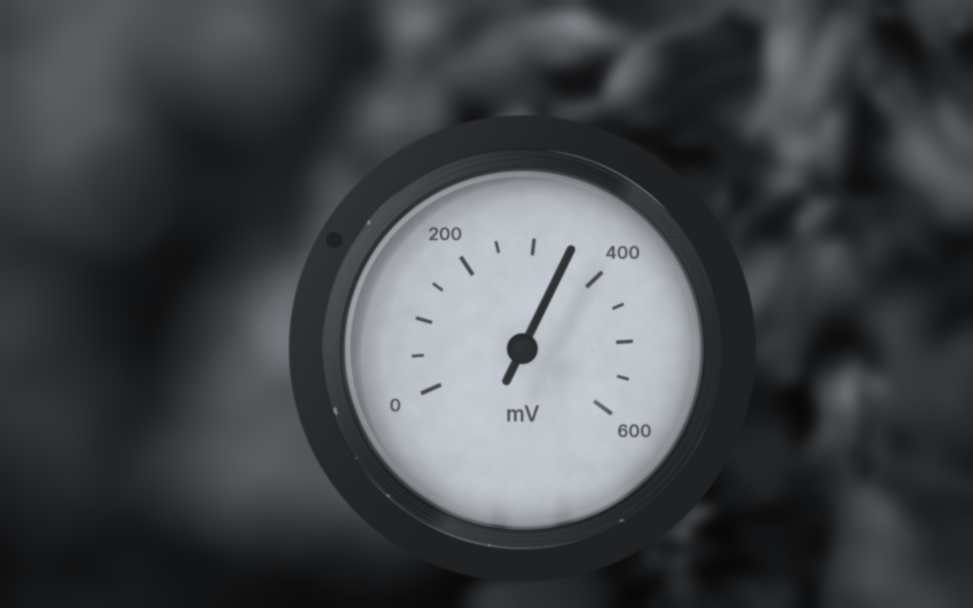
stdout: 350 mV
